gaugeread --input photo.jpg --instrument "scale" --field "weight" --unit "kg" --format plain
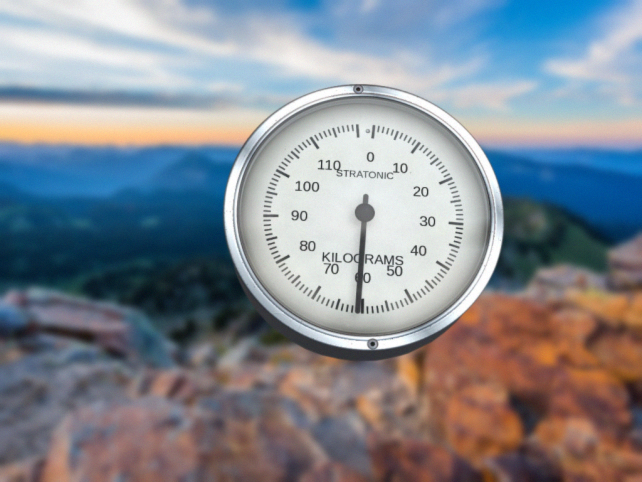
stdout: 61 kg
